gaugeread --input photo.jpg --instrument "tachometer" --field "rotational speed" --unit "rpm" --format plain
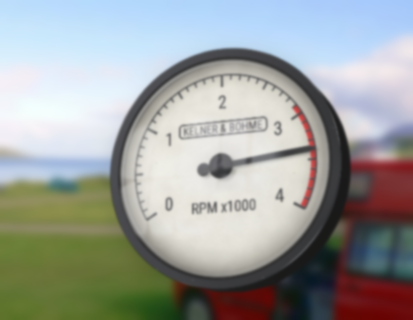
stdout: 3400 rpm
